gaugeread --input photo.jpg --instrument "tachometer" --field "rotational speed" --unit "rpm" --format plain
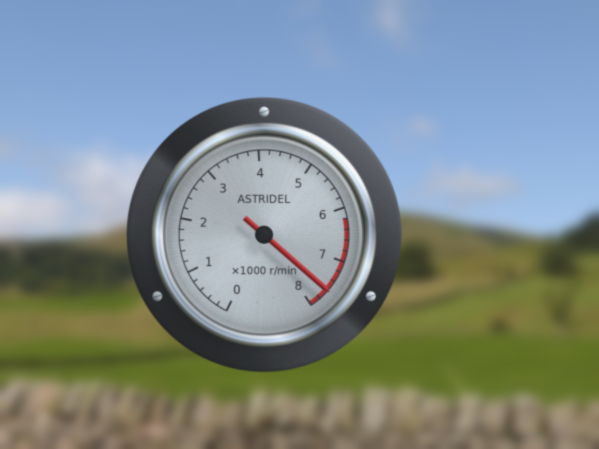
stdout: 7600 rpm
